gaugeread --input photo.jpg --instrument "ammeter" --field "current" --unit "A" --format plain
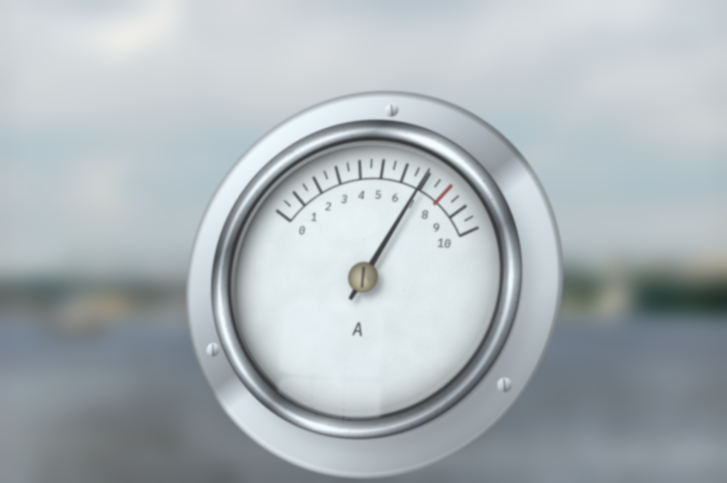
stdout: 7 A
